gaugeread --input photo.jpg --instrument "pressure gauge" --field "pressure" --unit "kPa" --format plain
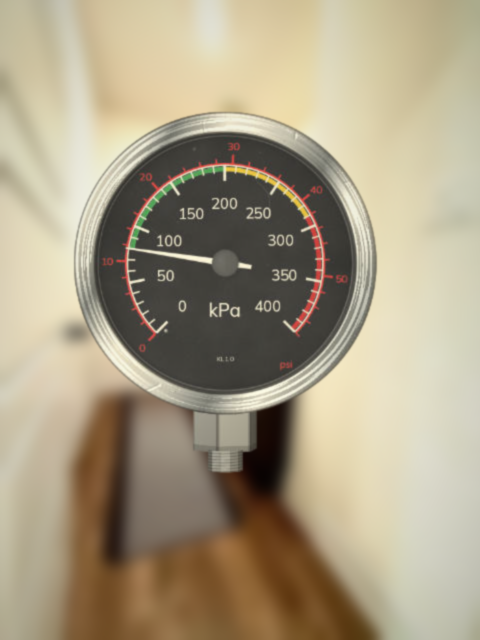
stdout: 80 kPa
